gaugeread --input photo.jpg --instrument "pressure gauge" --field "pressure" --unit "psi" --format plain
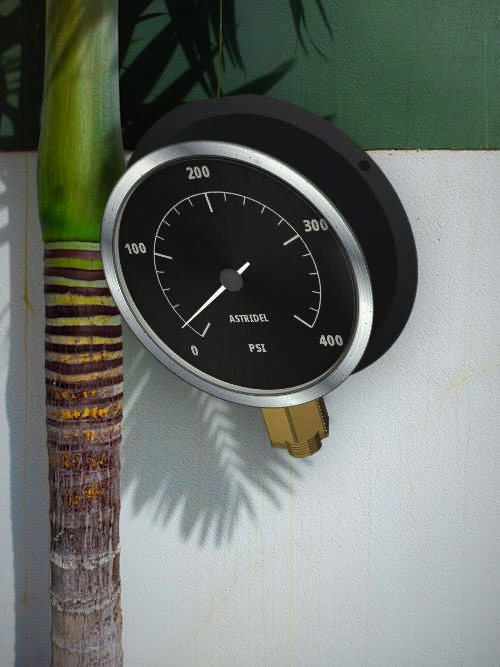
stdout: 20 psi
